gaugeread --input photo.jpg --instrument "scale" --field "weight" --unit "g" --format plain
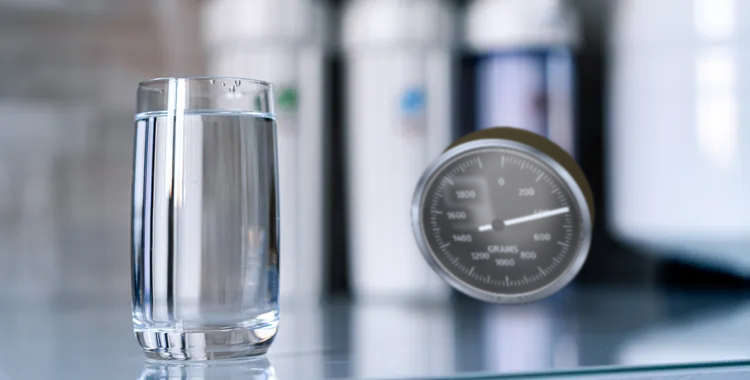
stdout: 400 g
